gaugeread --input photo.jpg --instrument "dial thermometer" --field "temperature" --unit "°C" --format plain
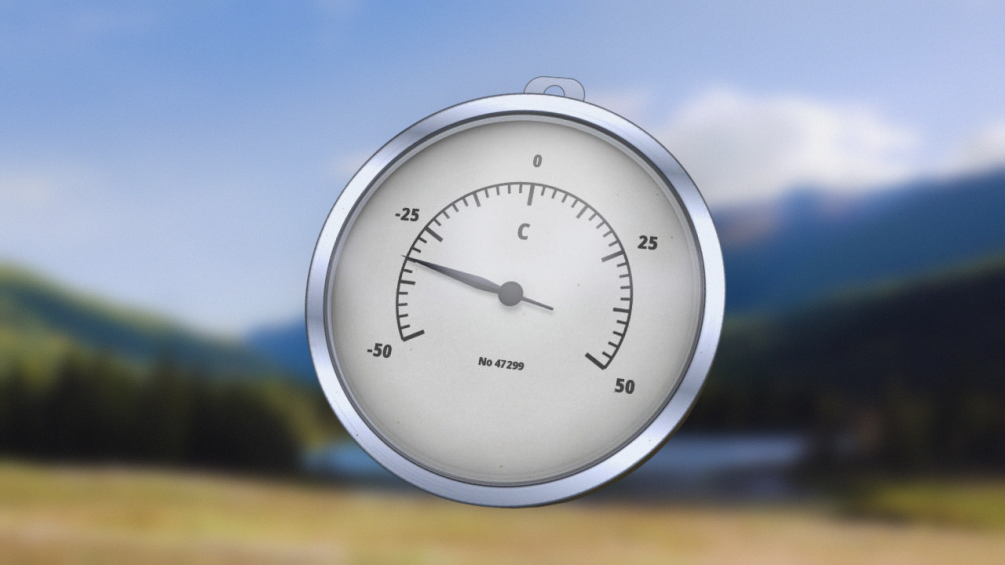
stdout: -32.5 °C
